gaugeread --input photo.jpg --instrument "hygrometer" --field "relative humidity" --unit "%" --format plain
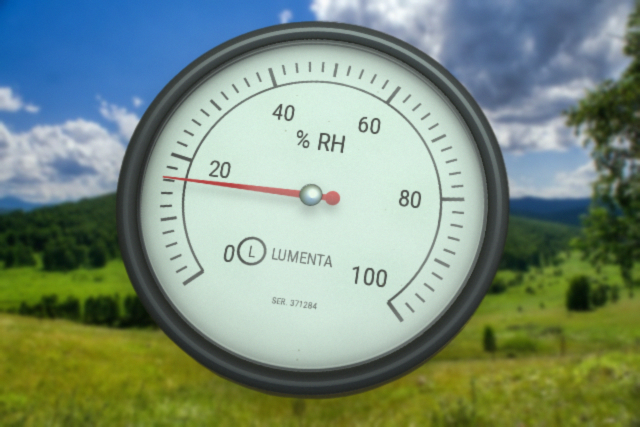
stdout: 16 %
